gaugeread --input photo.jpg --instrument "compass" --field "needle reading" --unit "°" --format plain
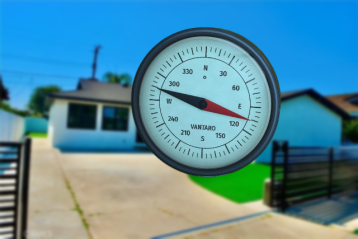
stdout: 105 °
